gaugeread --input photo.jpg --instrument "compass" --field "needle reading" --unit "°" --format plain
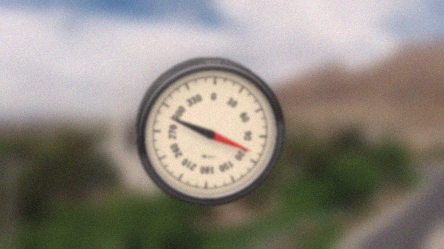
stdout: 110 °
